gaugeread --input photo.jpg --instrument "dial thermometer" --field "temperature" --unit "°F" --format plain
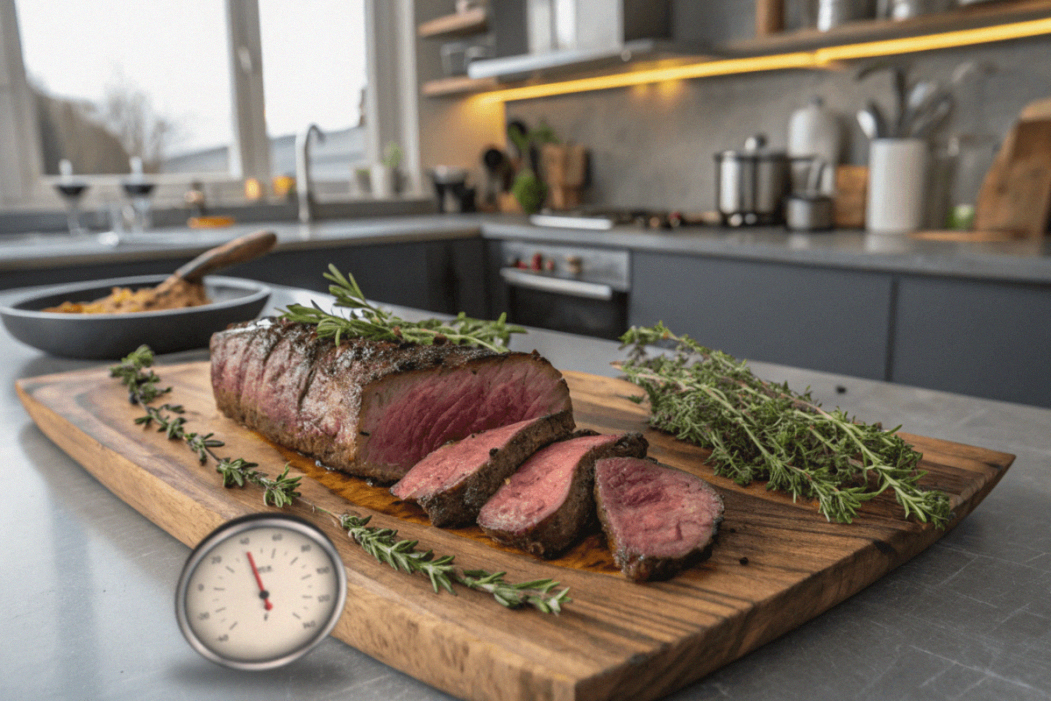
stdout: 40 °F
